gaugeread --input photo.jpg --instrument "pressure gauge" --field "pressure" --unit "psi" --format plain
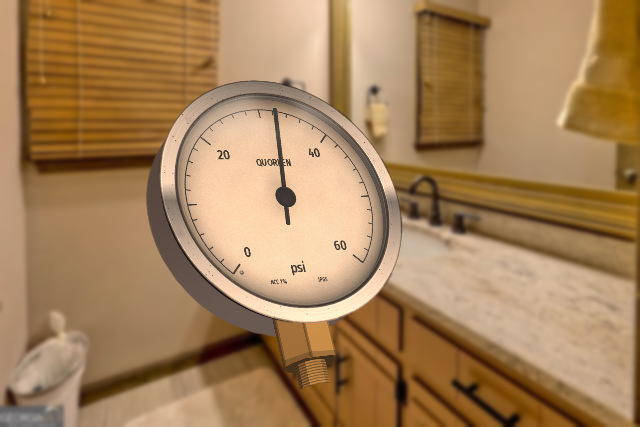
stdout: 32 psi
